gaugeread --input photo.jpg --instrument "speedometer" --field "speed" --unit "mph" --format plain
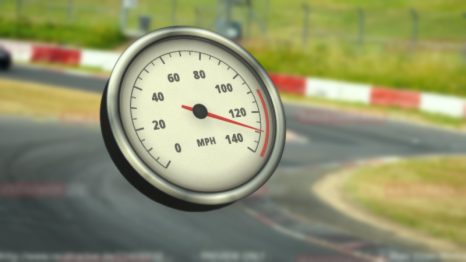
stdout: 130 mph
